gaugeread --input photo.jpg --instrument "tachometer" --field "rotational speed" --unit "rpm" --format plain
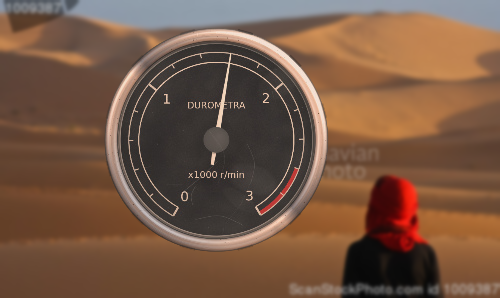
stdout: 1600 rpm
